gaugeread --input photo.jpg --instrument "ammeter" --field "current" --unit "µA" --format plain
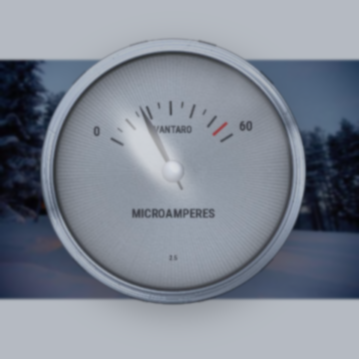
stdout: 17.5 µA
